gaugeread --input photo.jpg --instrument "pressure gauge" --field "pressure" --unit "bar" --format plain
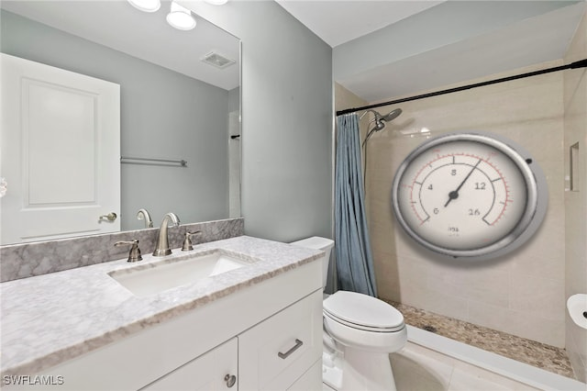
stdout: 10 bar
